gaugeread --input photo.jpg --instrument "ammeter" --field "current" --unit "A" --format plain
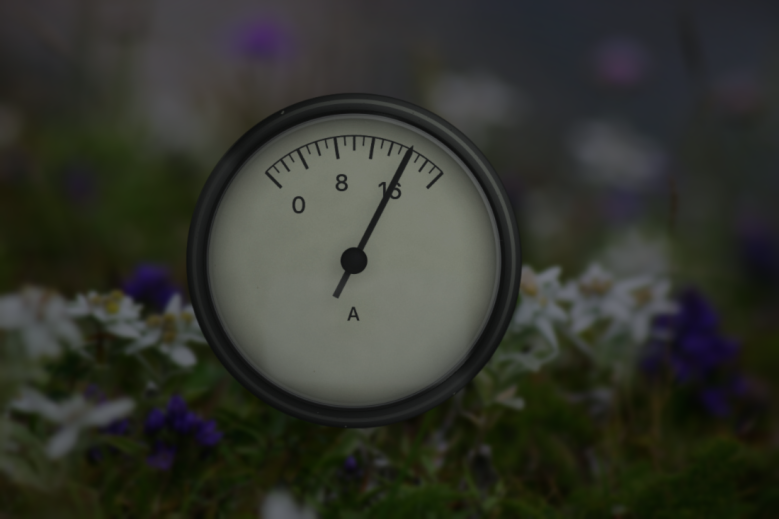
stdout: 16 A
